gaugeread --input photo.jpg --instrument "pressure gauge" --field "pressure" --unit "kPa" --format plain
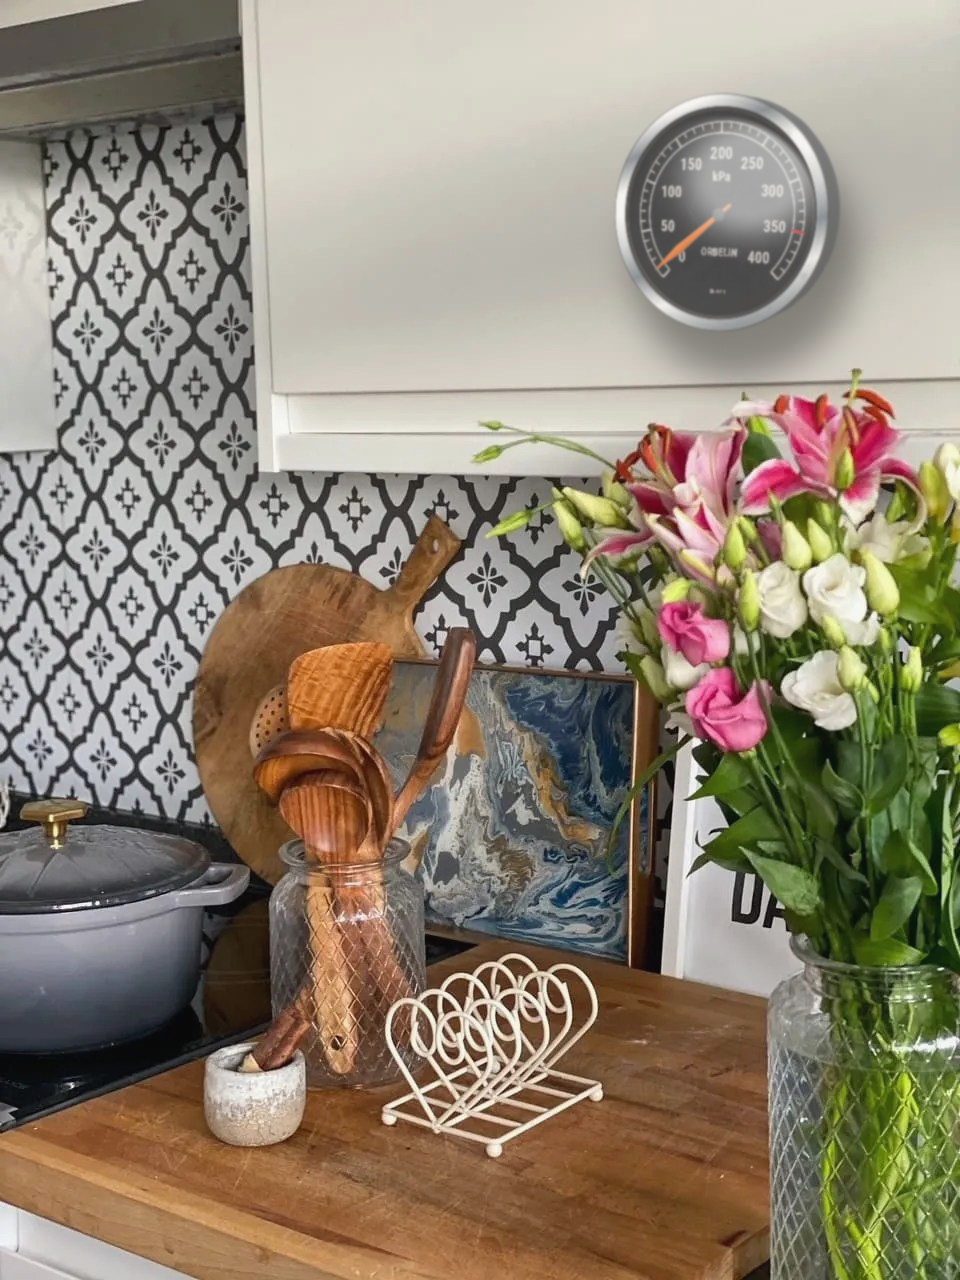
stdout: 10 kPa
